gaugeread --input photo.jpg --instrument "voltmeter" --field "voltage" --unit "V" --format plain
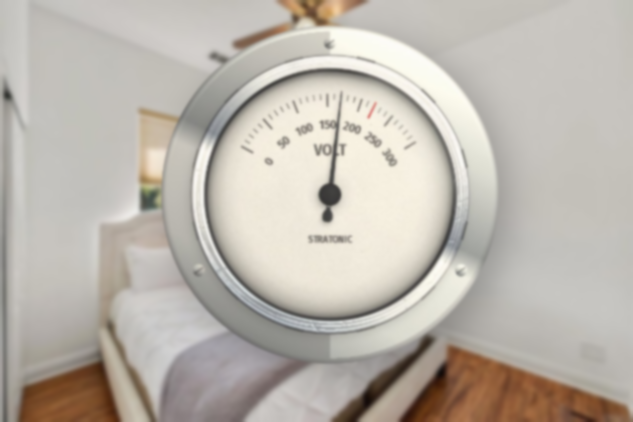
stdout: 170 V
